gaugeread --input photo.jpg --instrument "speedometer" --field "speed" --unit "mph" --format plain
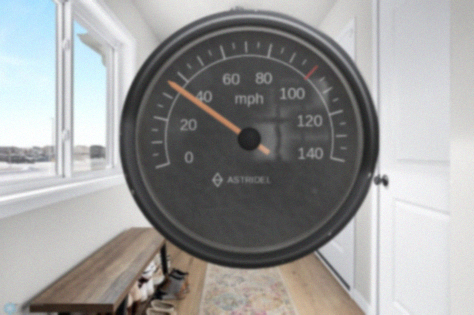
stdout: 35 mph
